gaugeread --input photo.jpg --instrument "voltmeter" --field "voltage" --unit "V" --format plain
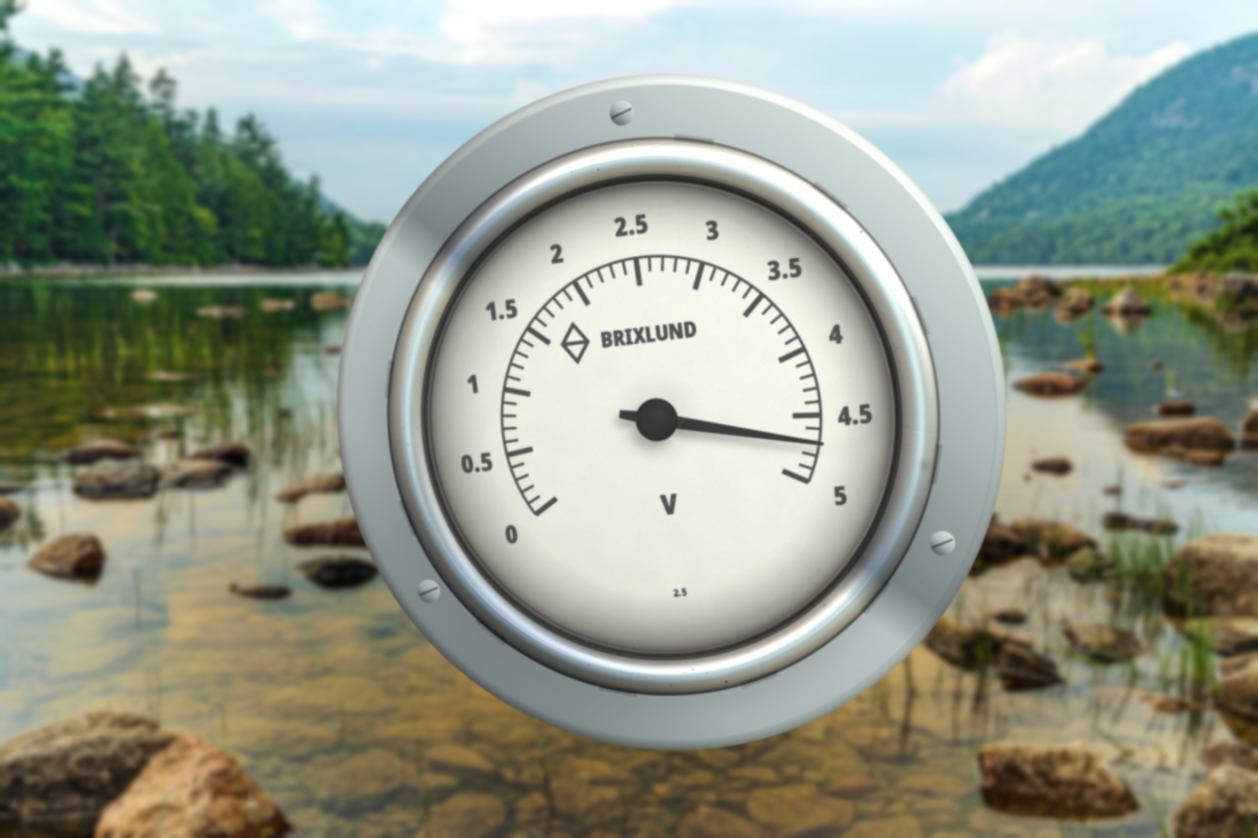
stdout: 4.7 V
